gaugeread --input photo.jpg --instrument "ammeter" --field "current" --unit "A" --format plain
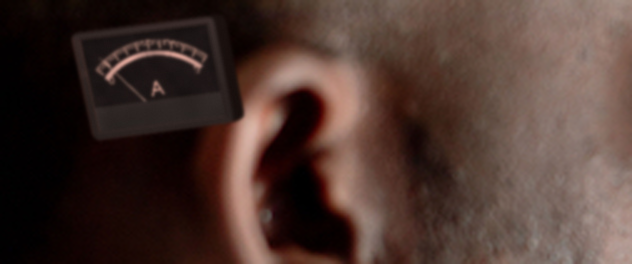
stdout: 0.5 A
